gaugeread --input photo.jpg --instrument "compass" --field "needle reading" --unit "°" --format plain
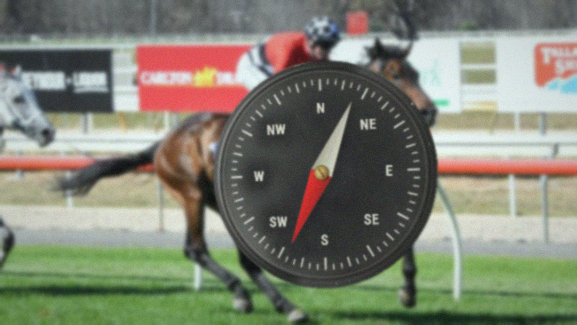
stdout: 205 °
